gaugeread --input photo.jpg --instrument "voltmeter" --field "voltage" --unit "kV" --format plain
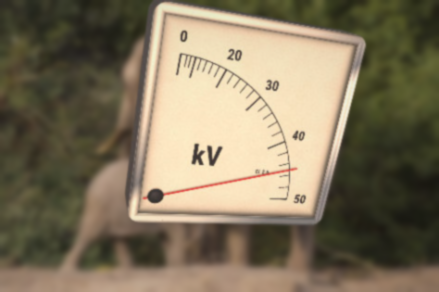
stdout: 45 kV
